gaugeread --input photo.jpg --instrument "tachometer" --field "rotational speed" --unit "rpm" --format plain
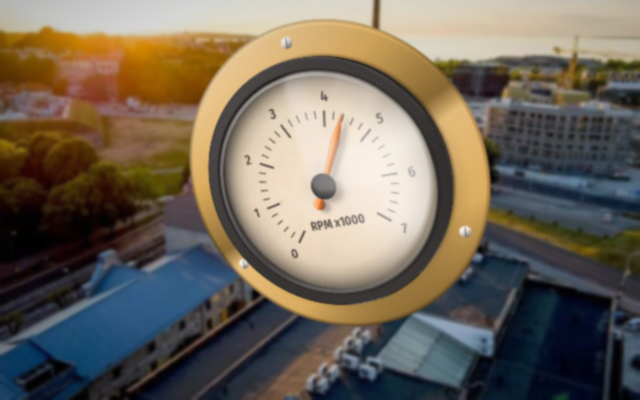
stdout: 4400 rpm
